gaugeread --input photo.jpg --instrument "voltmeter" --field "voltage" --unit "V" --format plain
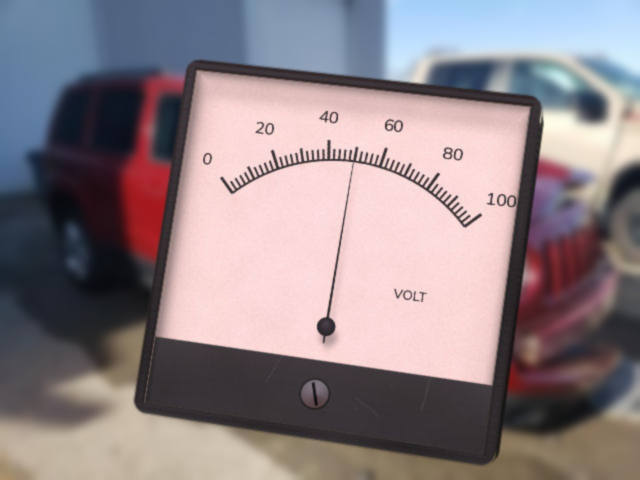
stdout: 50 V
